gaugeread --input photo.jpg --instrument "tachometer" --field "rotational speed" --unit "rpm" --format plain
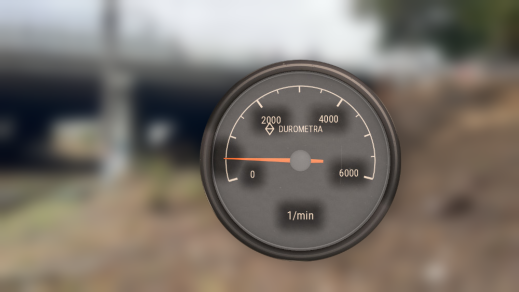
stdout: 500 rpm
